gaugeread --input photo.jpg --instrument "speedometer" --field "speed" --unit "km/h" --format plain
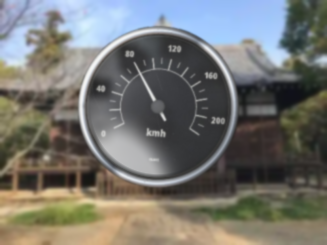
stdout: 80 km/h
